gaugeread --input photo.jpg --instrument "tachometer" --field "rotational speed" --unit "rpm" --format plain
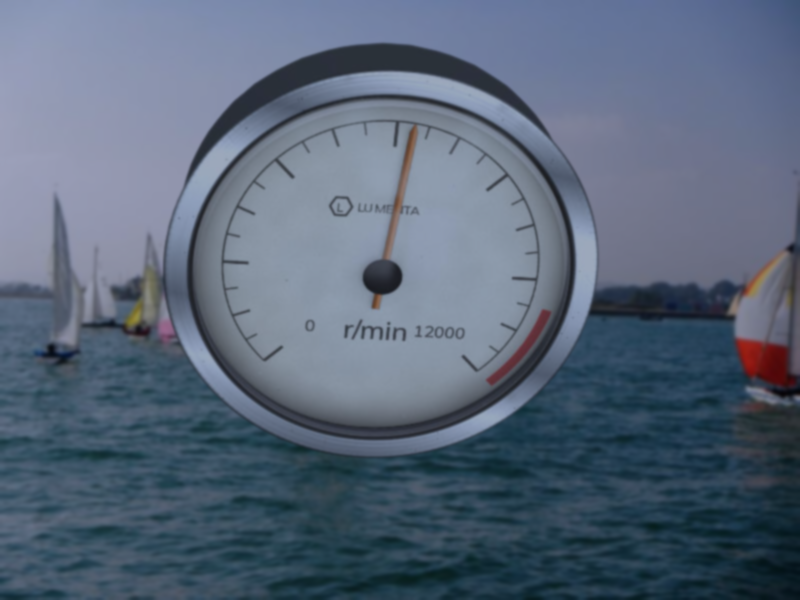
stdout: 6250 rpm
